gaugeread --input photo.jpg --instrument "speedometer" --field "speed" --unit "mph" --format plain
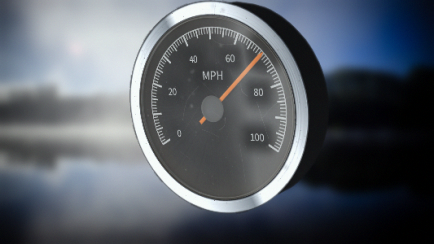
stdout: 70 mph
